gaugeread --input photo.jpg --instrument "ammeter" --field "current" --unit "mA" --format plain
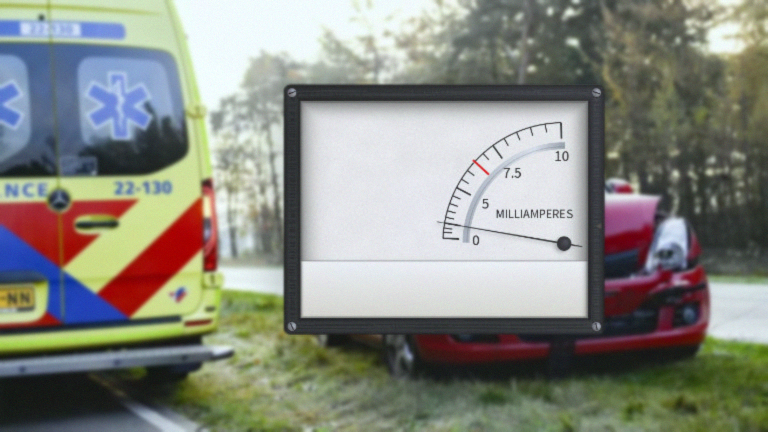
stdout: 2.5 mA
